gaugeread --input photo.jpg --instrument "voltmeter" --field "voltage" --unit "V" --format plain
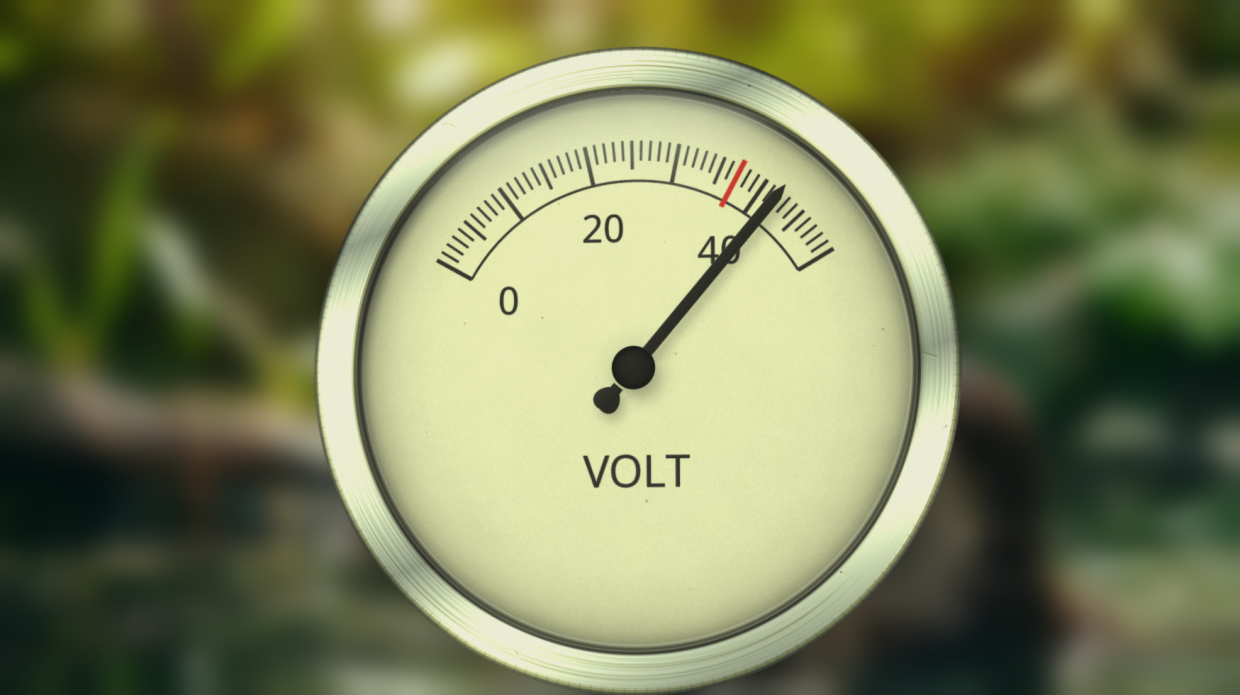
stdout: 42 V
